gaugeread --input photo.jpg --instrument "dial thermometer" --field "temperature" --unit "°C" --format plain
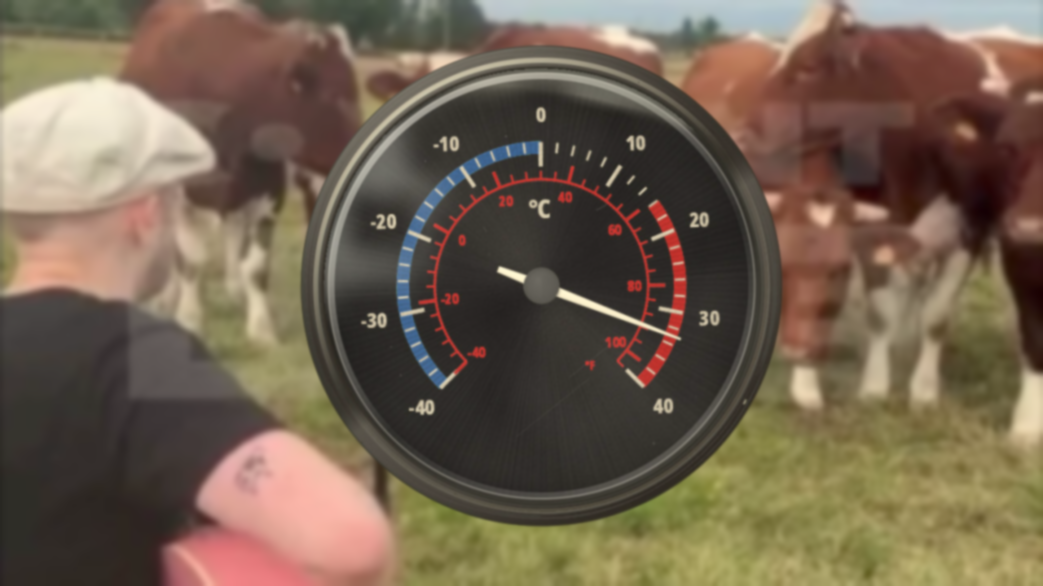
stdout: 33 °C
